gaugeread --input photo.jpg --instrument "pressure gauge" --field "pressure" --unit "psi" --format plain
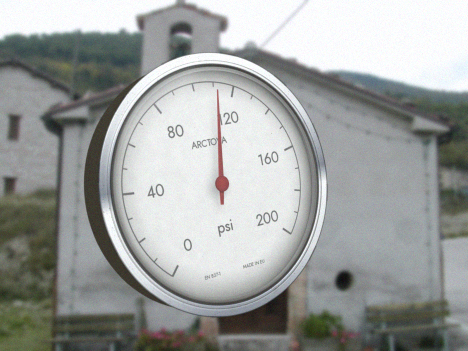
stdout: 110 psi
